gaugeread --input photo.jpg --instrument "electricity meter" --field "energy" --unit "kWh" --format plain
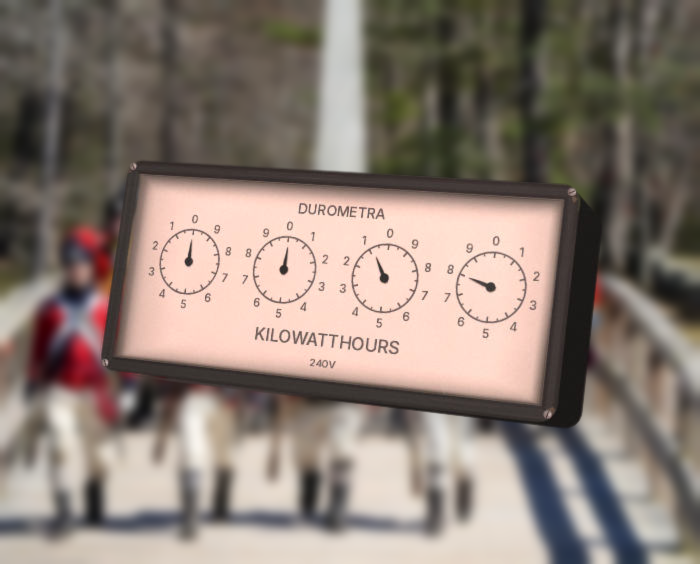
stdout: 8 kWh
